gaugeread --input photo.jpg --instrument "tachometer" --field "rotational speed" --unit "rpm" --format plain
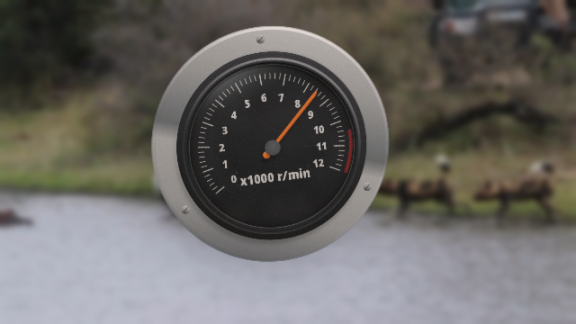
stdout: 8400 rpm
